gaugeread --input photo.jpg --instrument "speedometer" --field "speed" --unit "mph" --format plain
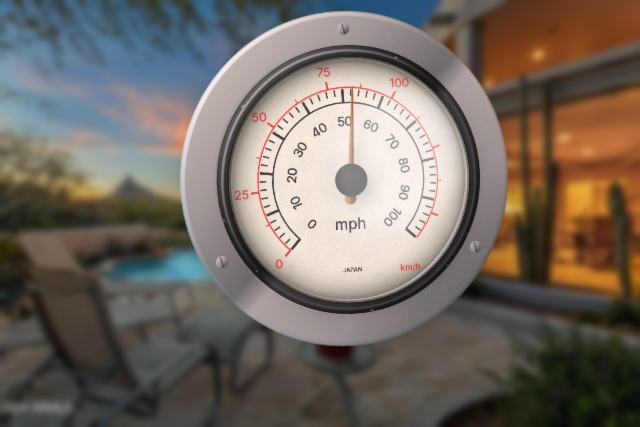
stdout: 52 mph
